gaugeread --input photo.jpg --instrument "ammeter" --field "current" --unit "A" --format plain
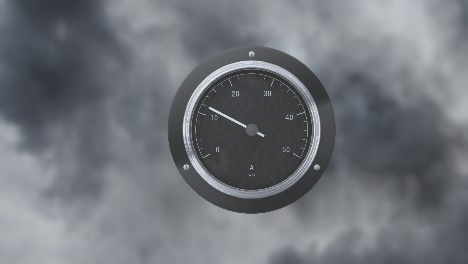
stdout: 12 A
